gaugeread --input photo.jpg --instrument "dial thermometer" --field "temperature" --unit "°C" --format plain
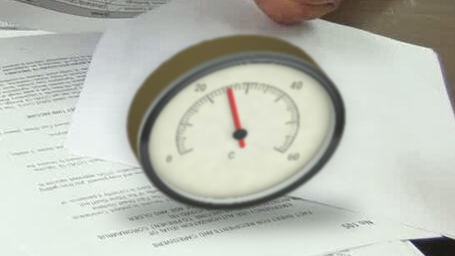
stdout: 25 °C
